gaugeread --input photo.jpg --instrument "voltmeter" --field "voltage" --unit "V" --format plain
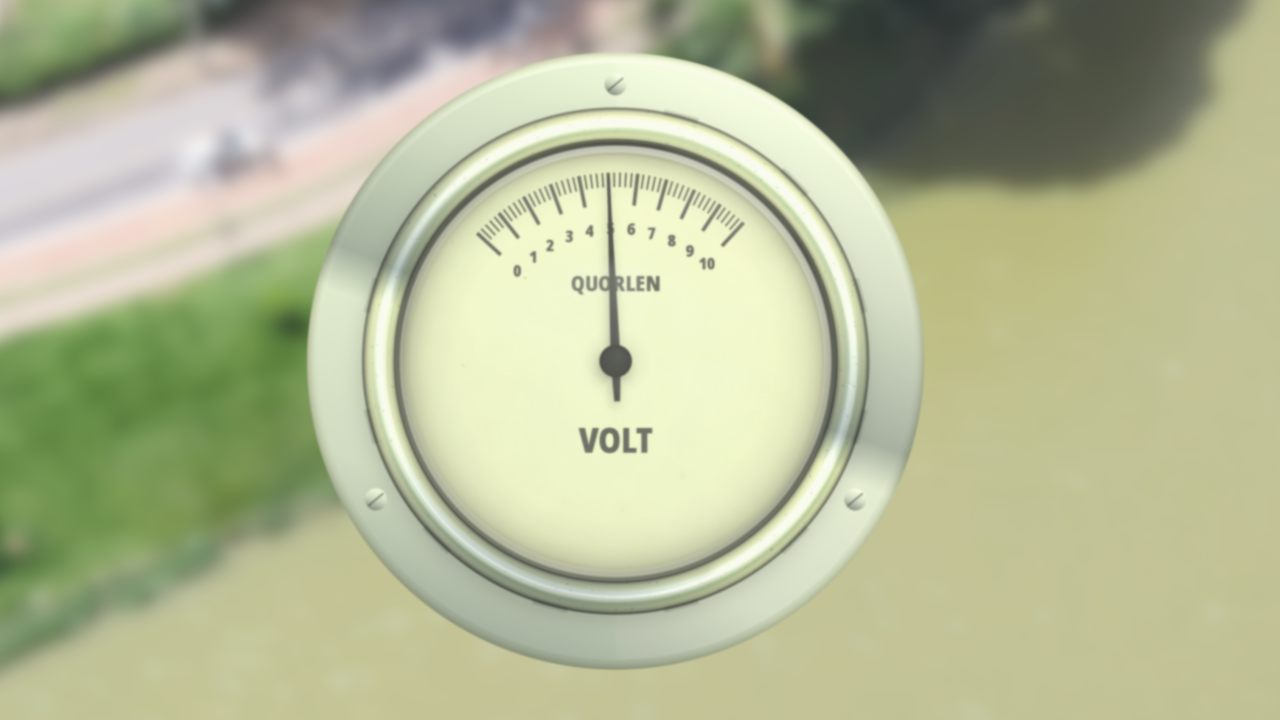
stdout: 5 V
